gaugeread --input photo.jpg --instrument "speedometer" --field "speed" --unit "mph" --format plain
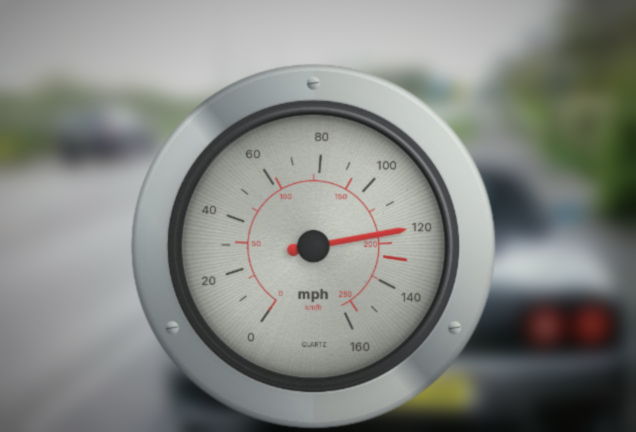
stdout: 120 mph
